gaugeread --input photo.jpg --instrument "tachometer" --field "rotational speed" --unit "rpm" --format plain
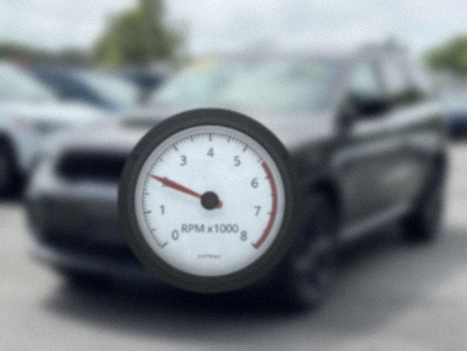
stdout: 2000 rpm
